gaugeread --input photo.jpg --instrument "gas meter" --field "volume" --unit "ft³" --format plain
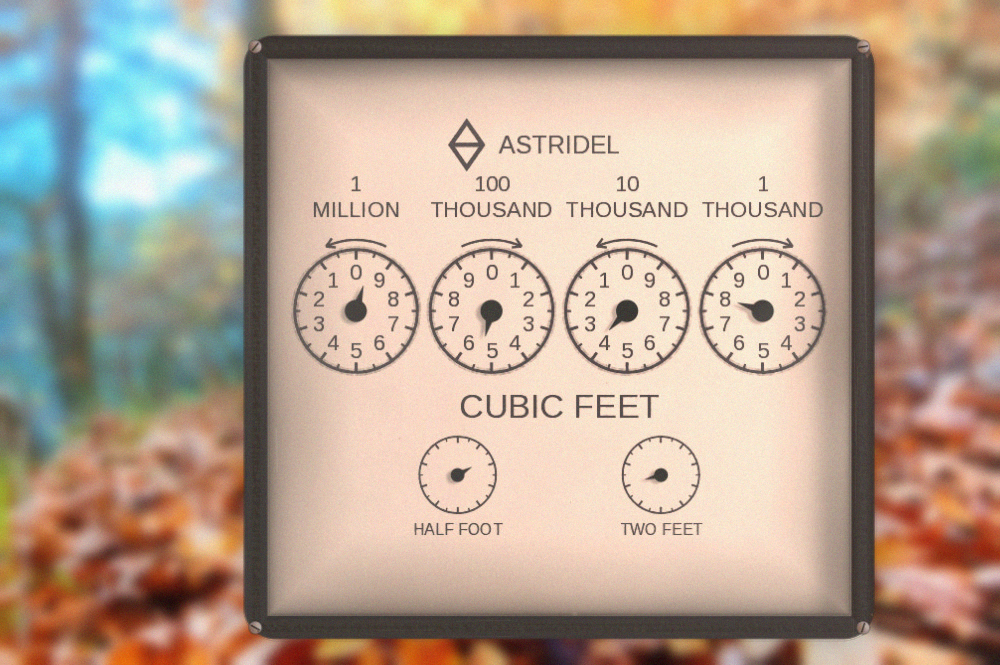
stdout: 953800 ft³
